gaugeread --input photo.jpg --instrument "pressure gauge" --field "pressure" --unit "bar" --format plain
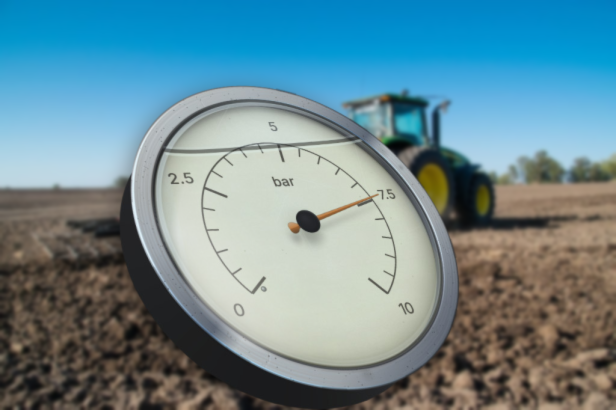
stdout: 7.5 bar
